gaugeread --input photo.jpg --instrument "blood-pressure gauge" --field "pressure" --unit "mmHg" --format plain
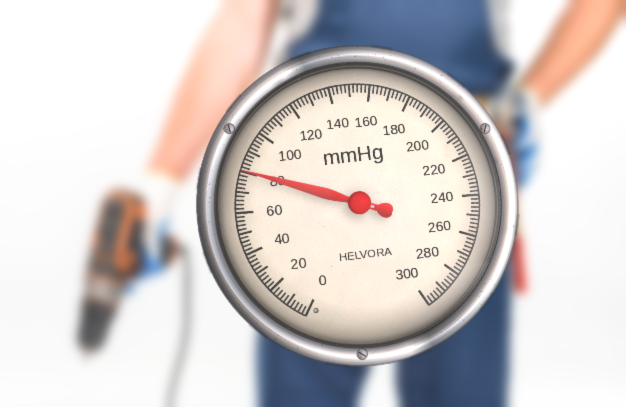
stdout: 80 mmHg
